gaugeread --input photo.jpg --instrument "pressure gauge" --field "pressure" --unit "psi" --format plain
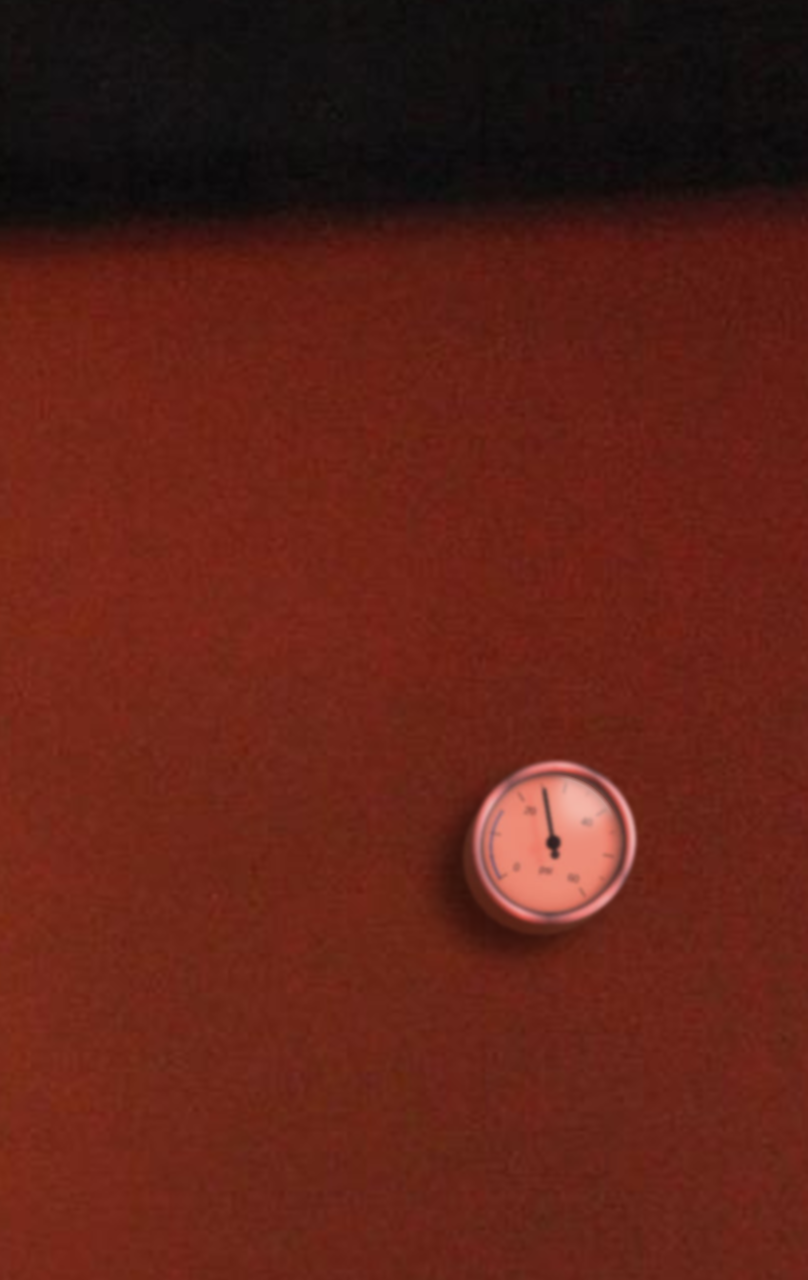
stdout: 25 psi
